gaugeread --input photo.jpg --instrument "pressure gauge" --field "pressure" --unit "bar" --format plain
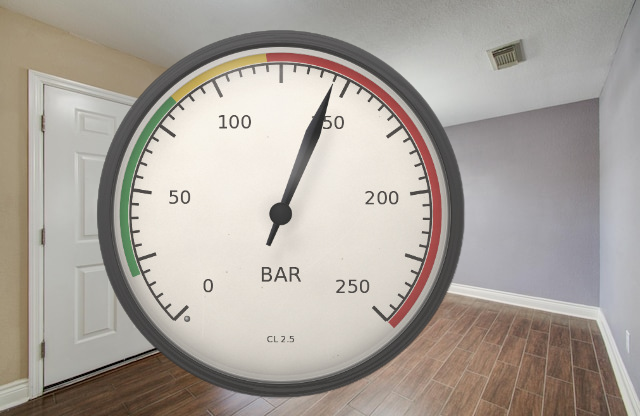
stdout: 145 bar
